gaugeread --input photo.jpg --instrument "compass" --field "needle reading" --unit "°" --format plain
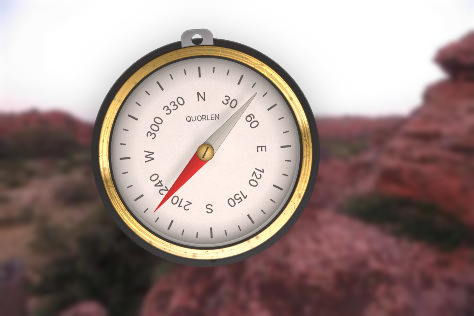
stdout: 225 °
